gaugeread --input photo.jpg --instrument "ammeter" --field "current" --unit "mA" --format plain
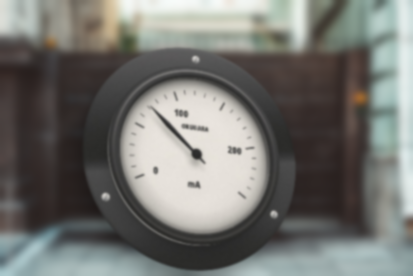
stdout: 70 mA
